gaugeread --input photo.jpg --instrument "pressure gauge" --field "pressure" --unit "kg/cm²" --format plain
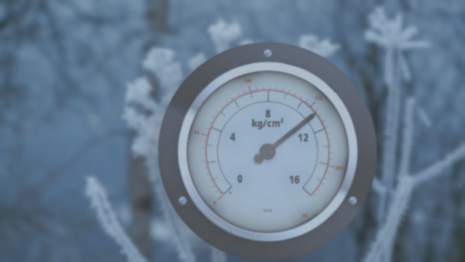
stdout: 11 kg/cm²
